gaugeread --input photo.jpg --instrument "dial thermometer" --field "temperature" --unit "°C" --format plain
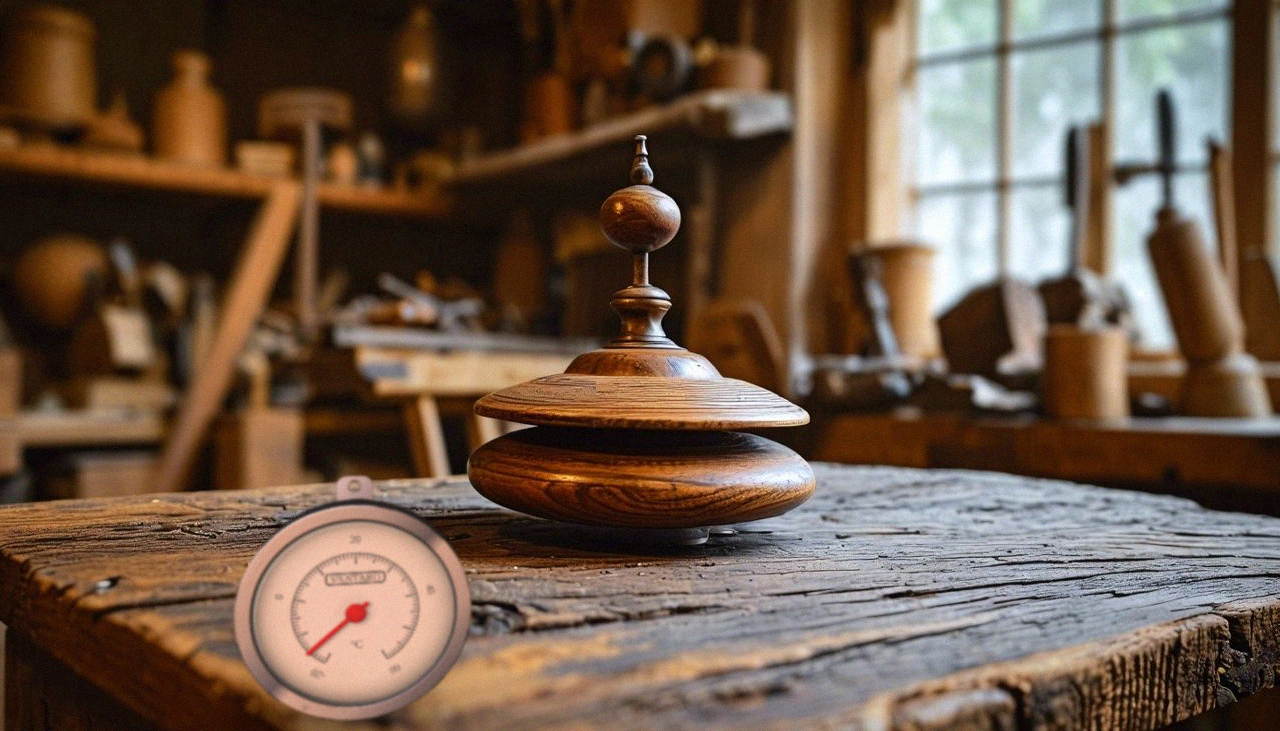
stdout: -15 °C
